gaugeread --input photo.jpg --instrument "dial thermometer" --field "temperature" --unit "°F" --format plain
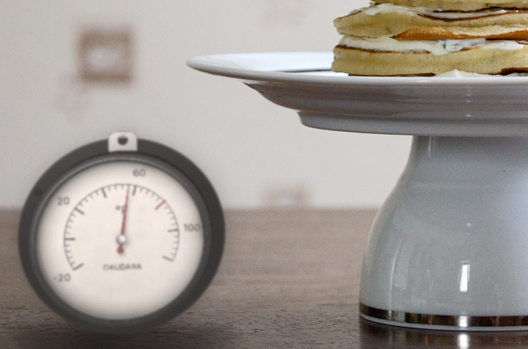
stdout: 56 °F
